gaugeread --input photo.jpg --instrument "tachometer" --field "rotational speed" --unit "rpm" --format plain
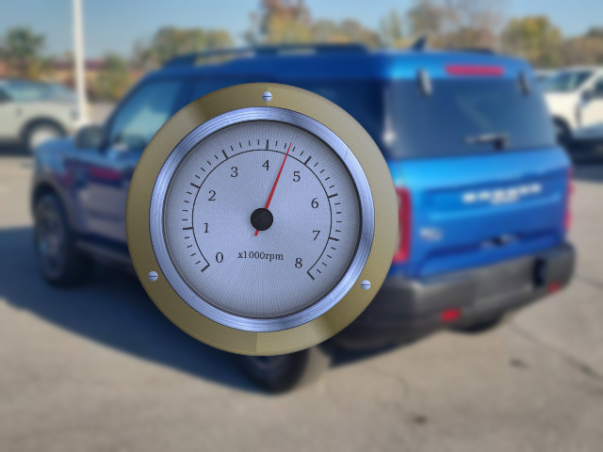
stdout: 4500 rpm
